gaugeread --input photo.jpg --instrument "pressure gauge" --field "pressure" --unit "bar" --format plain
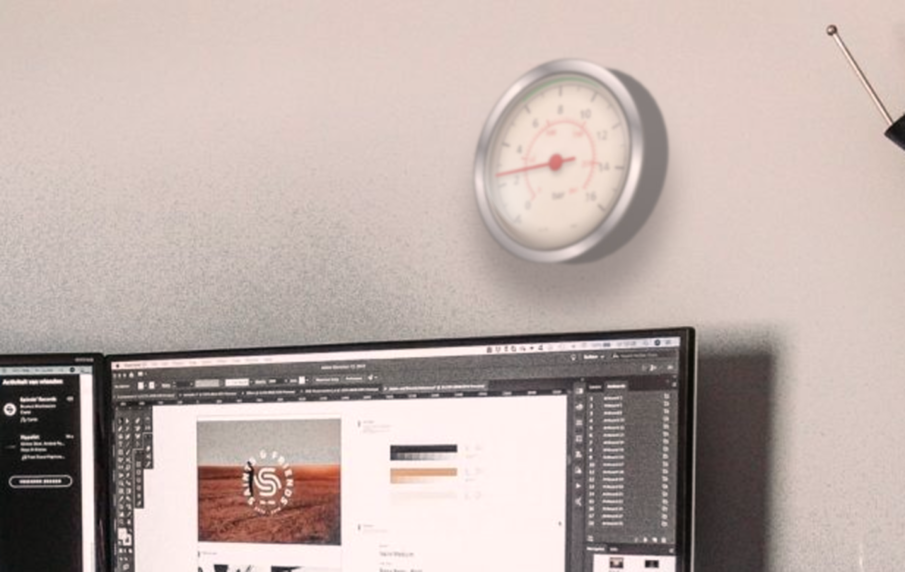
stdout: 2.5 bar
